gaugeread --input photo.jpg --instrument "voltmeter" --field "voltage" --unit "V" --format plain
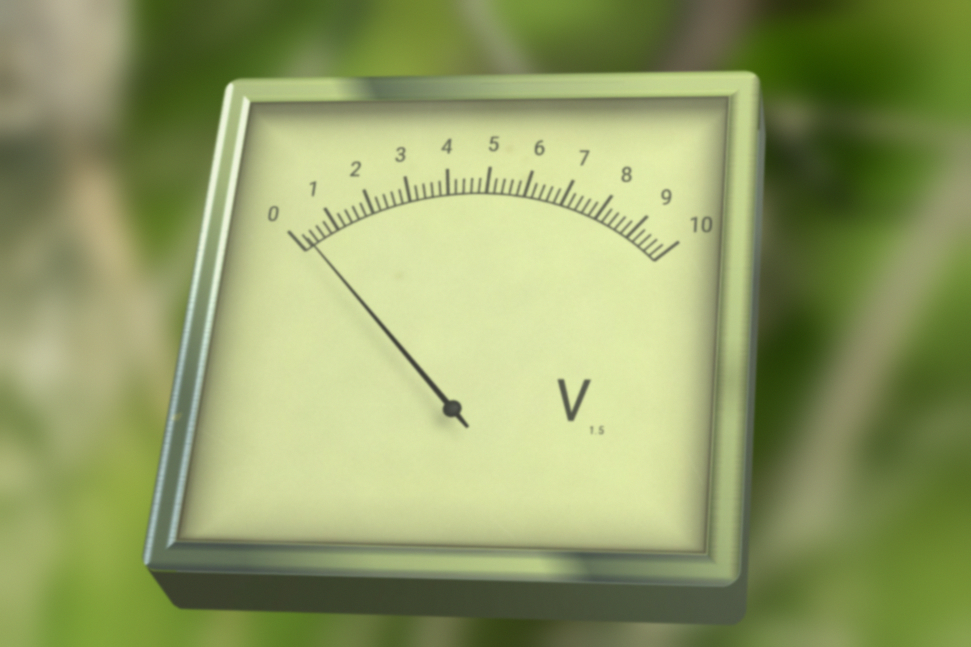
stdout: 0.2 V
